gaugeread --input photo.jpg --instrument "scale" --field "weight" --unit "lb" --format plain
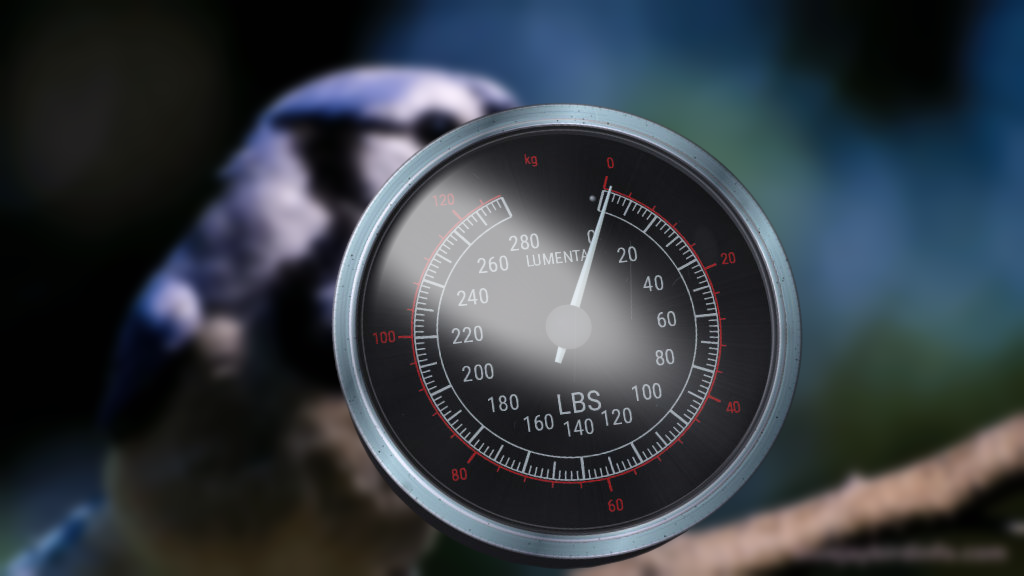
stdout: 2 lb
